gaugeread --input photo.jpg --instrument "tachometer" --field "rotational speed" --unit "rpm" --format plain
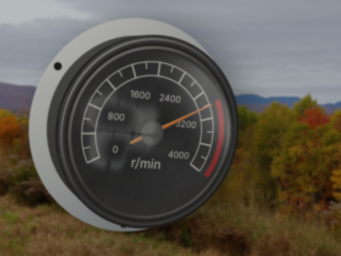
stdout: 3000 rpm
